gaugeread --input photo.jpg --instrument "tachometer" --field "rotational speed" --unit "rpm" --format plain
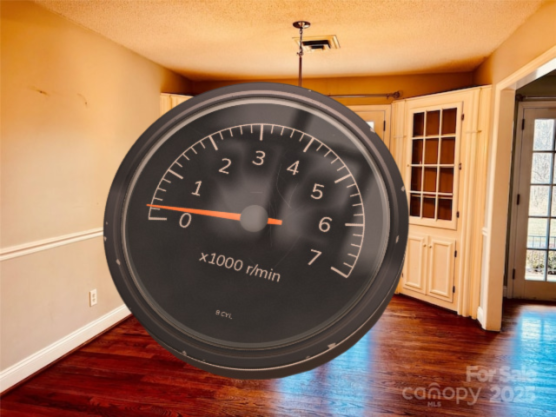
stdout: 200 rpm
